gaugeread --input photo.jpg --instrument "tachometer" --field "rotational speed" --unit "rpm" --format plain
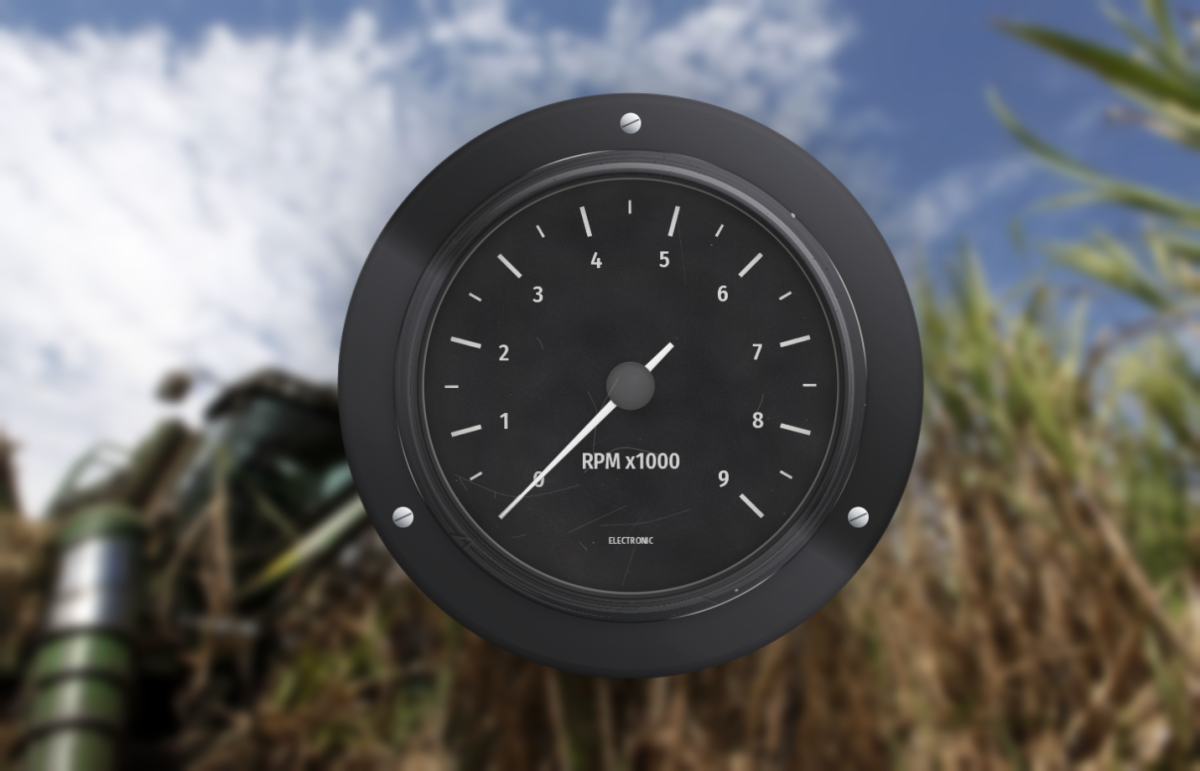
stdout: 0 rpm
